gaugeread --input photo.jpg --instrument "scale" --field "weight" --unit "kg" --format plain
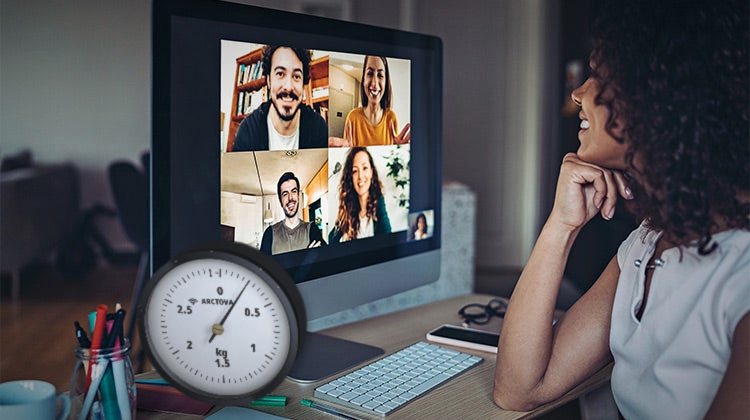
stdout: 0.25 kg
